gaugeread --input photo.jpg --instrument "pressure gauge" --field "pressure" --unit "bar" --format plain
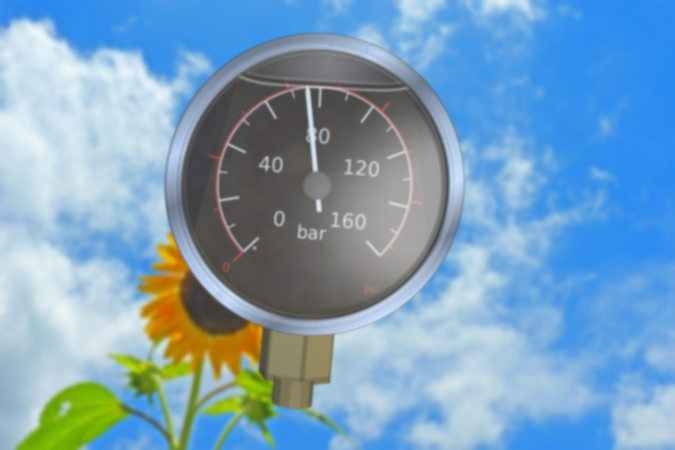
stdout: 75 bar
